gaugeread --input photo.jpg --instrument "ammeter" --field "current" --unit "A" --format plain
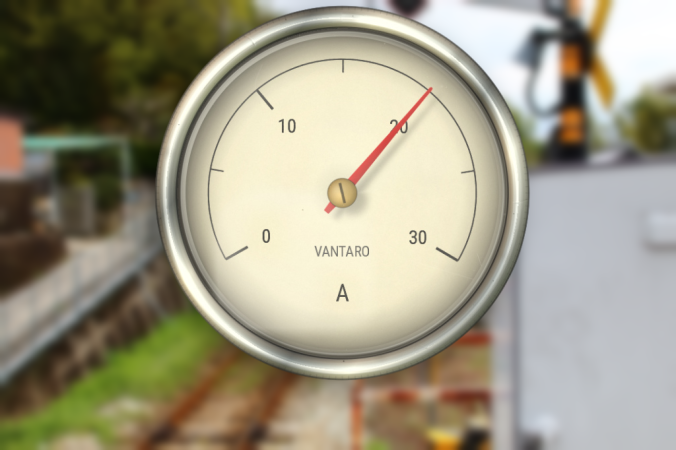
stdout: 20 A
